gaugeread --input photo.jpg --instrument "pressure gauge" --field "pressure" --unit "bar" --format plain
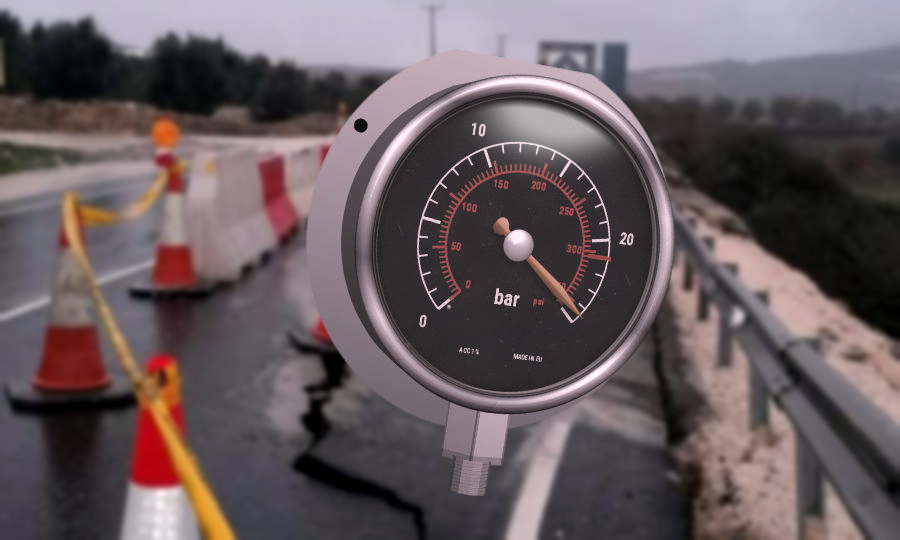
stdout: 24.5 bar
